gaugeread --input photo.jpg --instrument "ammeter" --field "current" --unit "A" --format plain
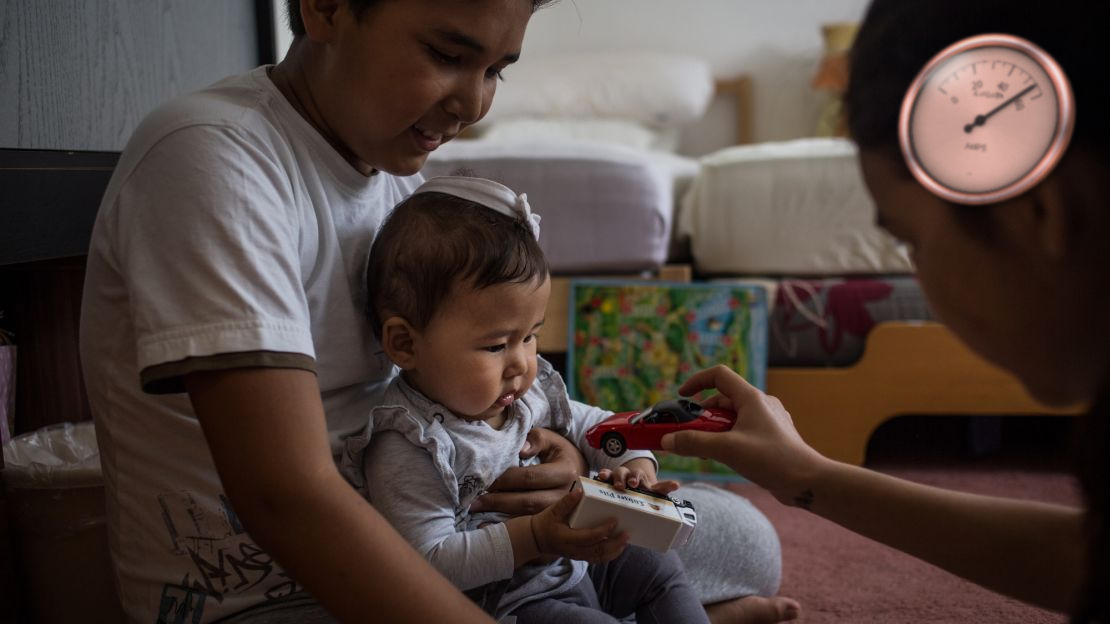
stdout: 55 A
